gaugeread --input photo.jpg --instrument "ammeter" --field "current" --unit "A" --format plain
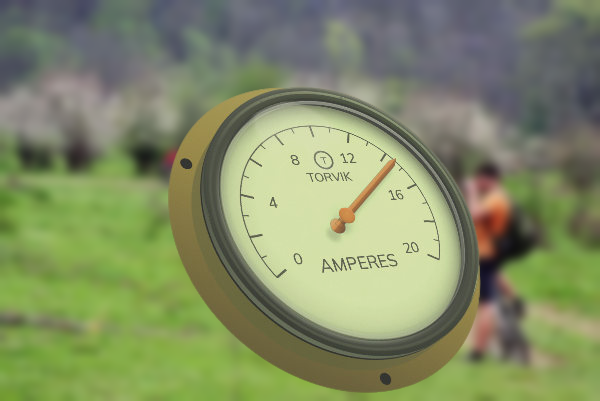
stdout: 14.5 A
